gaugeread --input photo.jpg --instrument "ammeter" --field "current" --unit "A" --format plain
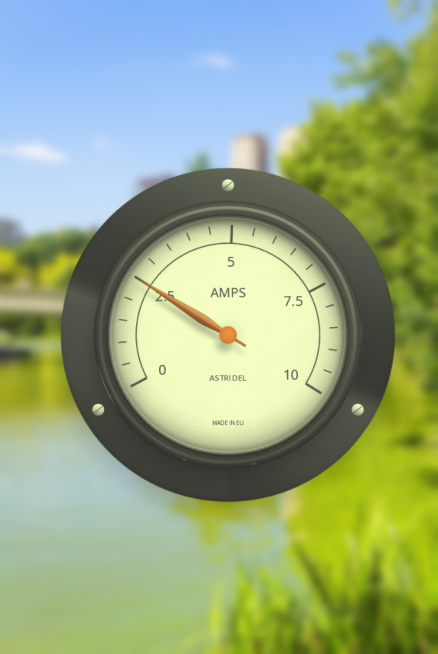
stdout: 2.5 A
